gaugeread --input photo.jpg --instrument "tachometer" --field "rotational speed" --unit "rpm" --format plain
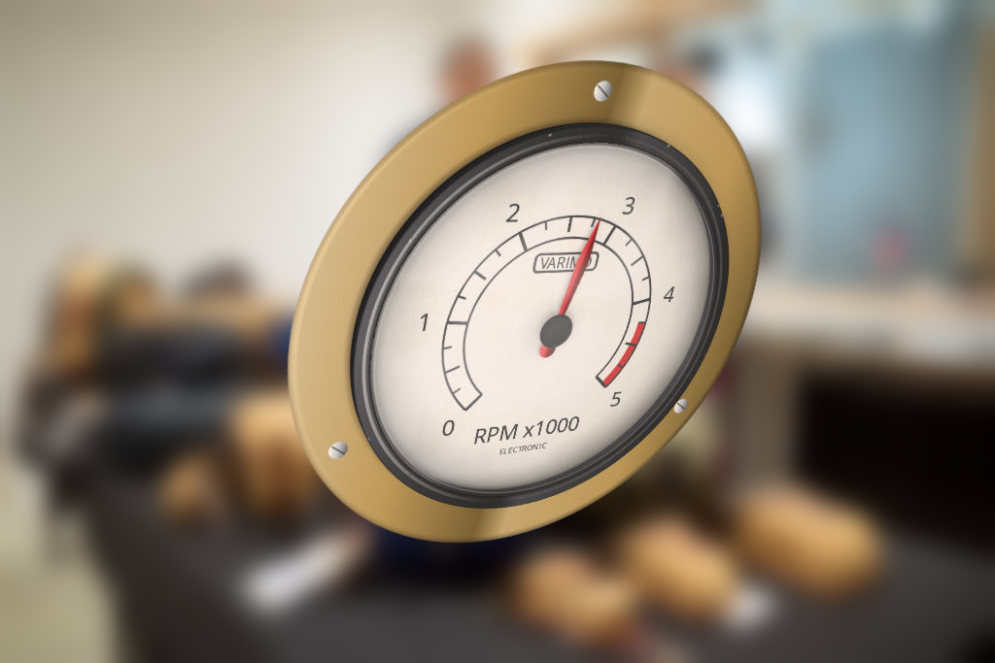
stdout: 2750 rpm
